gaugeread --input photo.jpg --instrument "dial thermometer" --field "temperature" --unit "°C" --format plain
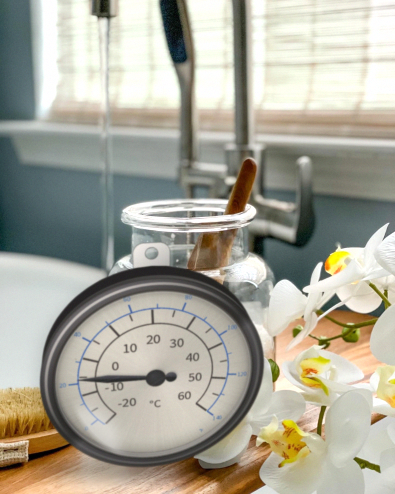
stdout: -5 °C
